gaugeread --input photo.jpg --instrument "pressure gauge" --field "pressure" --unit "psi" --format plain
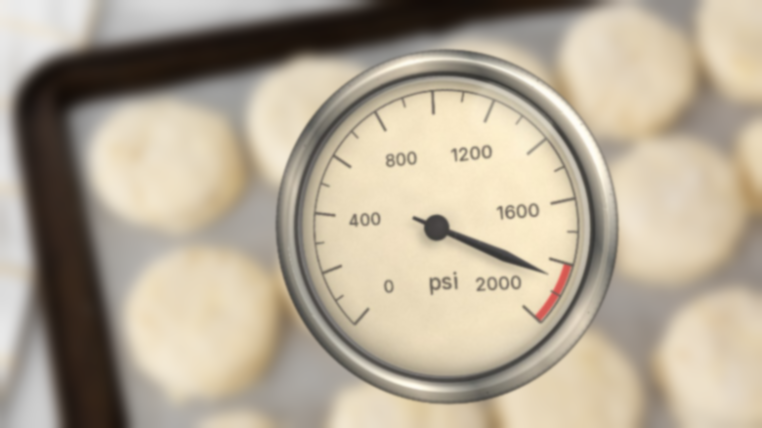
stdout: 1850 psi
